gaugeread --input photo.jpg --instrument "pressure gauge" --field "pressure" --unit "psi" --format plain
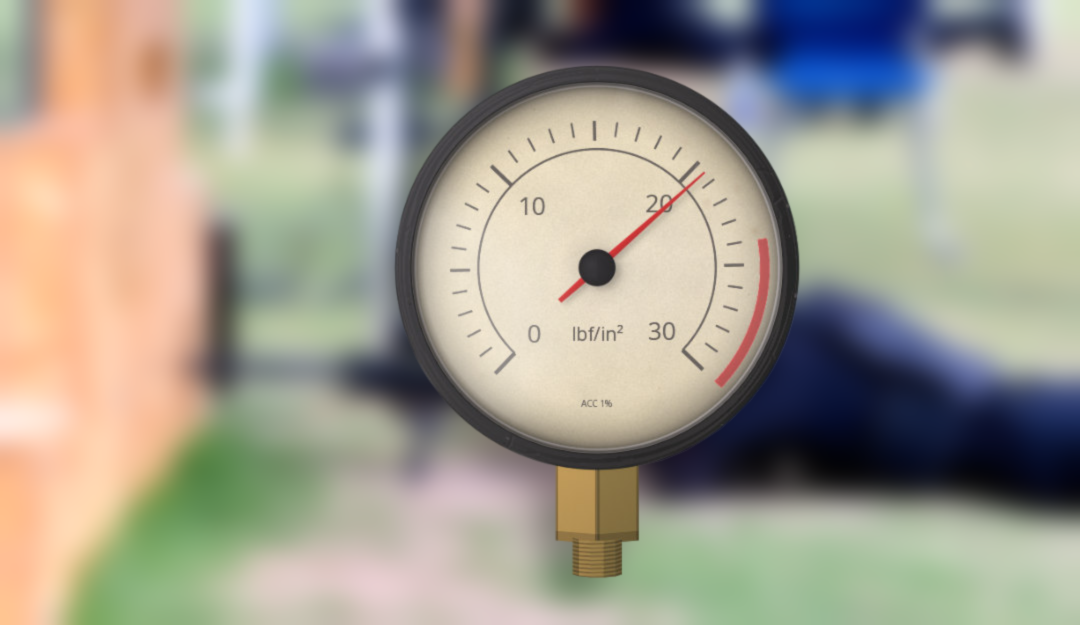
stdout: 20.5 psi
